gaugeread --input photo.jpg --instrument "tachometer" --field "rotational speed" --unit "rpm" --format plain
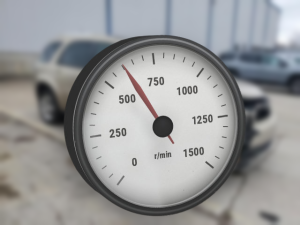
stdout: 600 rpm
